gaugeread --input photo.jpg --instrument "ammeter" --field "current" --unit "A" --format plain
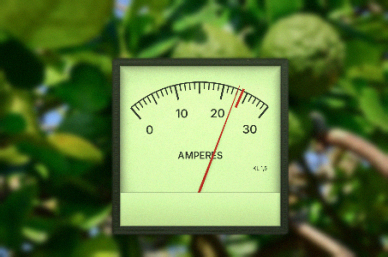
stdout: 23 A
